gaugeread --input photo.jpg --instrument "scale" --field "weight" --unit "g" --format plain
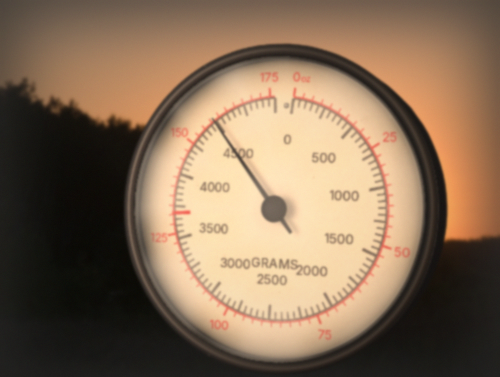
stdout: 4500 g
